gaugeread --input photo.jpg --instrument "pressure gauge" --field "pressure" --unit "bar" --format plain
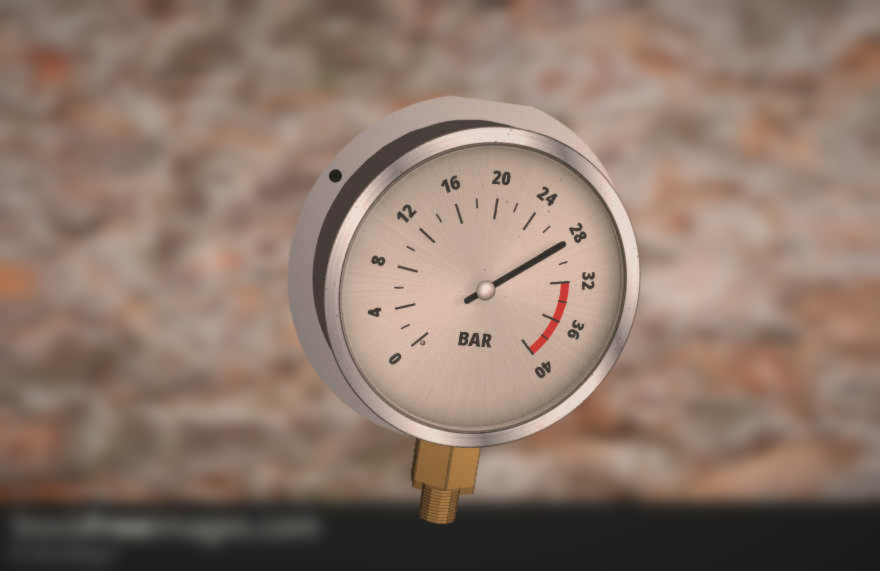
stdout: 28 bar
